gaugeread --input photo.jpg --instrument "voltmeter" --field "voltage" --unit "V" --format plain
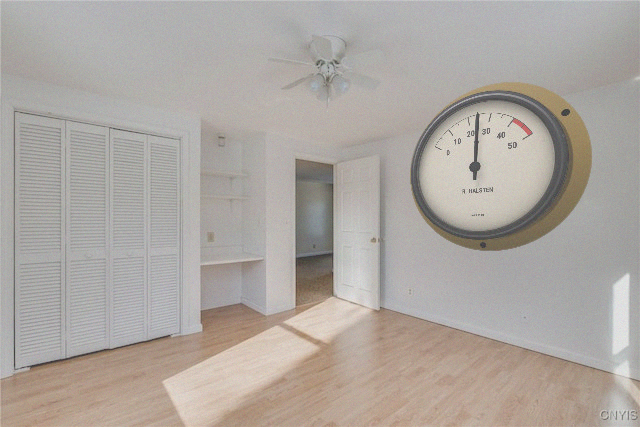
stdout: 25 V
